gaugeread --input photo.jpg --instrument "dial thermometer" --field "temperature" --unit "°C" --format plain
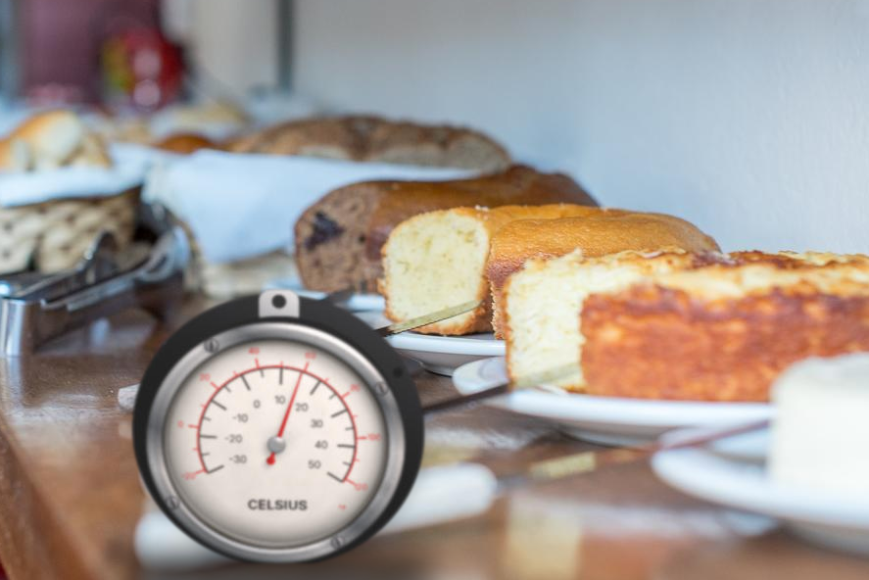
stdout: 15 °C
